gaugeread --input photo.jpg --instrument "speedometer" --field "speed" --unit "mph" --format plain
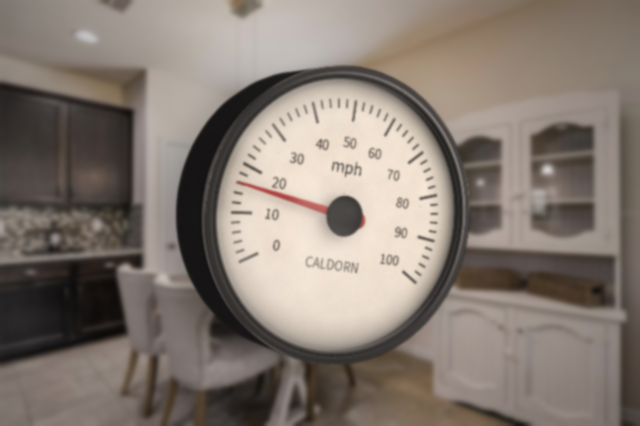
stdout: 16 mph
